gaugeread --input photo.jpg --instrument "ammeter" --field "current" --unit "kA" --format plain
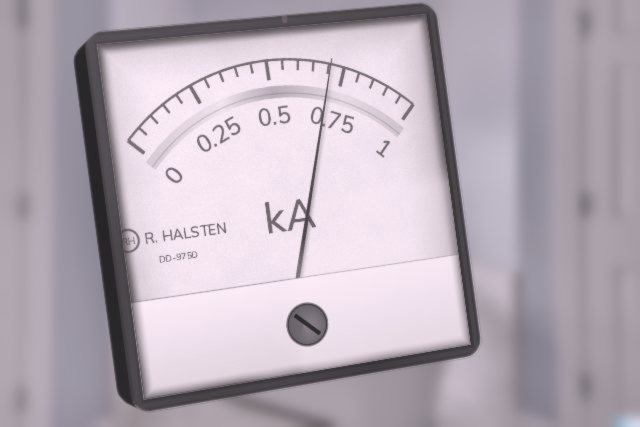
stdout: 0.7 kA
